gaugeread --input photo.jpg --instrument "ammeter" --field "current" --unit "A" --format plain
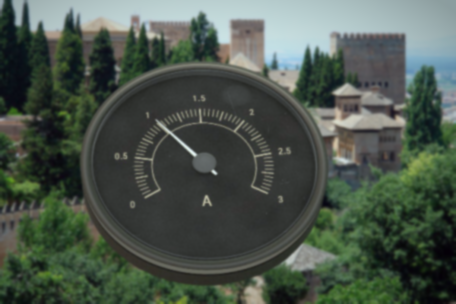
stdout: 1 A
